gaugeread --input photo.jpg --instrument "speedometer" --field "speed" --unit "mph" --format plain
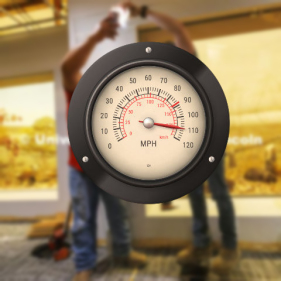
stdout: 110 mph
